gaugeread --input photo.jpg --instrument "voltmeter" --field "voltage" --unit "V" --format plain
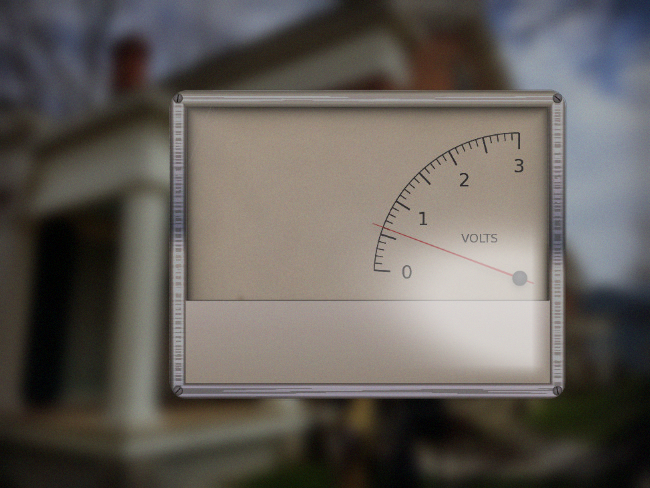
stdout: 0.6 V
